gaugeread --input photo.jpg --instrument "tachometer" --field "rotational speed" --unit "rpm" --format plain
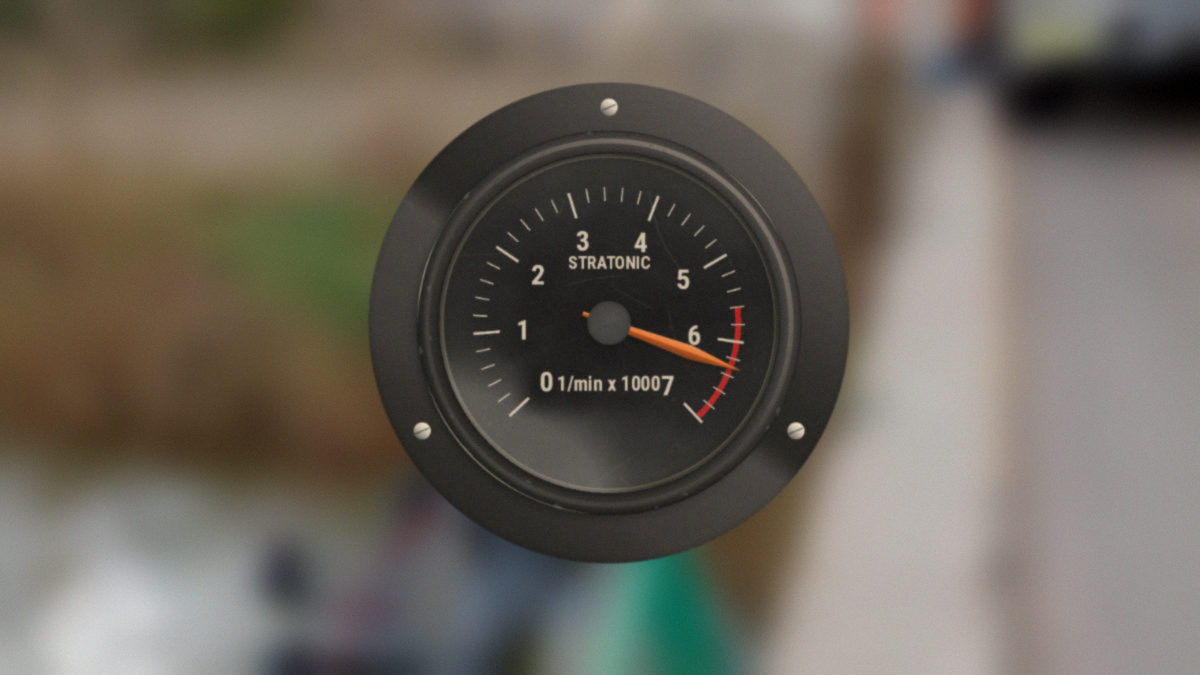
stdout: 6300 rpm
